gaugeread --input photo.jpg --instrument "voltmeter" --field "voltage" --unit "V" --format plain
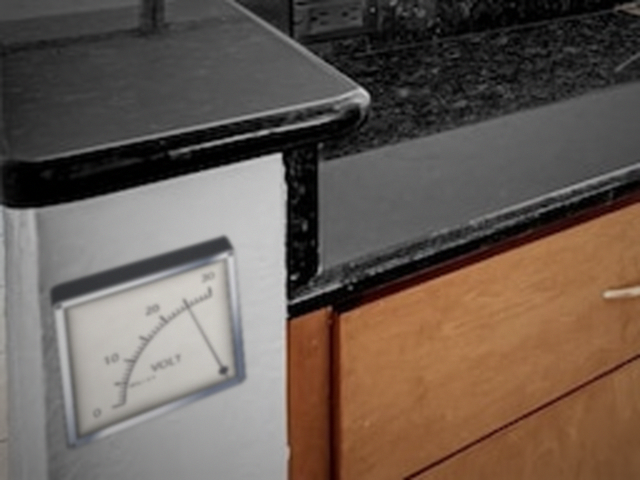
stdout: 25 V
